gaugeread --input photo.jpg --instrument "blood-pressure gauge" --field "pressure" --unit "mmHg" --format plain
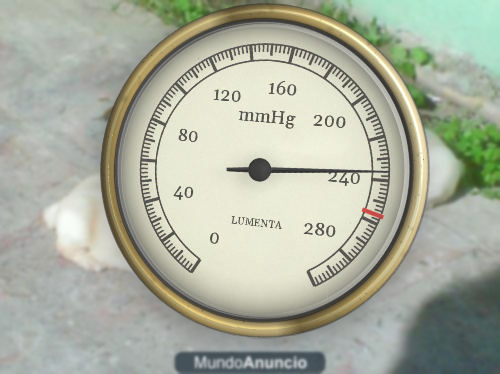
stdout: 236 mmHg
